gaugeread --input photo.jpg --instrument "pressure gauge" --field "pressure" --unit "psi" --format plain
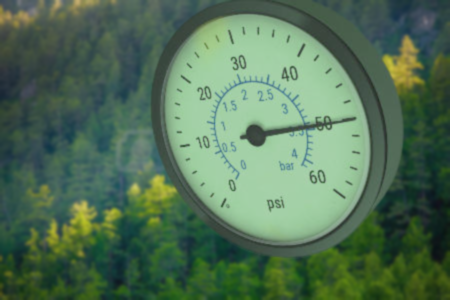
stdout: 50 psi
